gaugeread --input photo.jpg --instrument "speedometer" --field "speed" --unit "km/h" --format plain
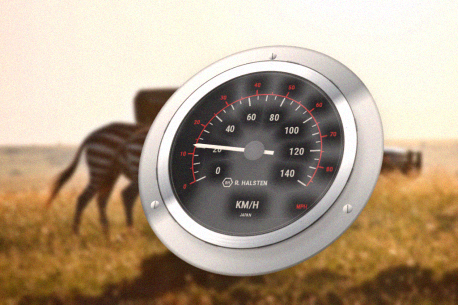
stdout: 20 km/h
